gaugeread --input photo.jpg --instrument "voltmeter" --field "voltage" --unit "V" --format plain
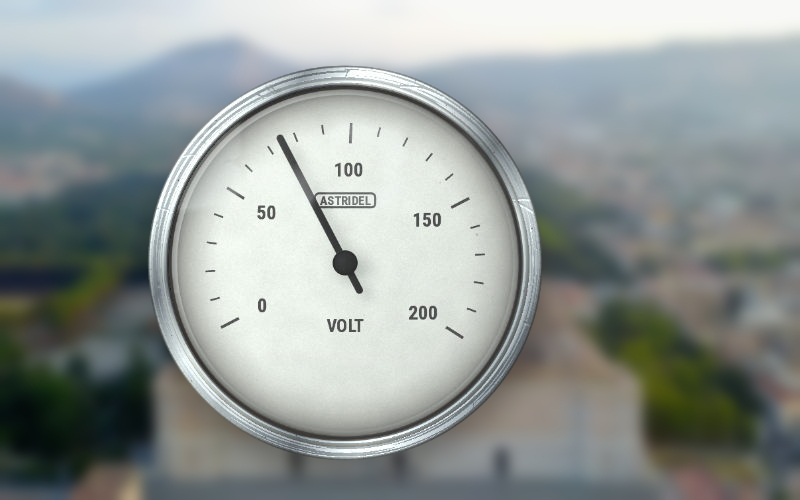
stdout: 75 V
